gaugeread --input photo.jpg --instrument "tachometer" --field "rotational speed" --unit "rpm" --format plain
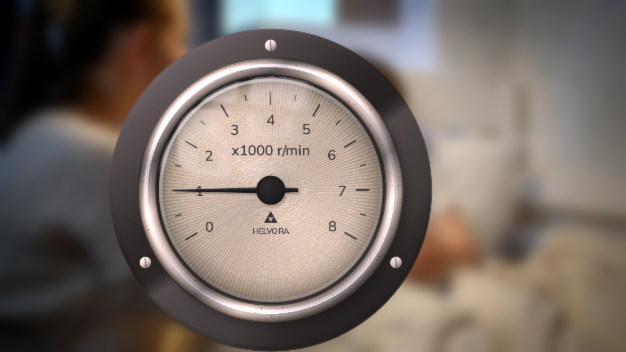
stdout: 1000 rpm
